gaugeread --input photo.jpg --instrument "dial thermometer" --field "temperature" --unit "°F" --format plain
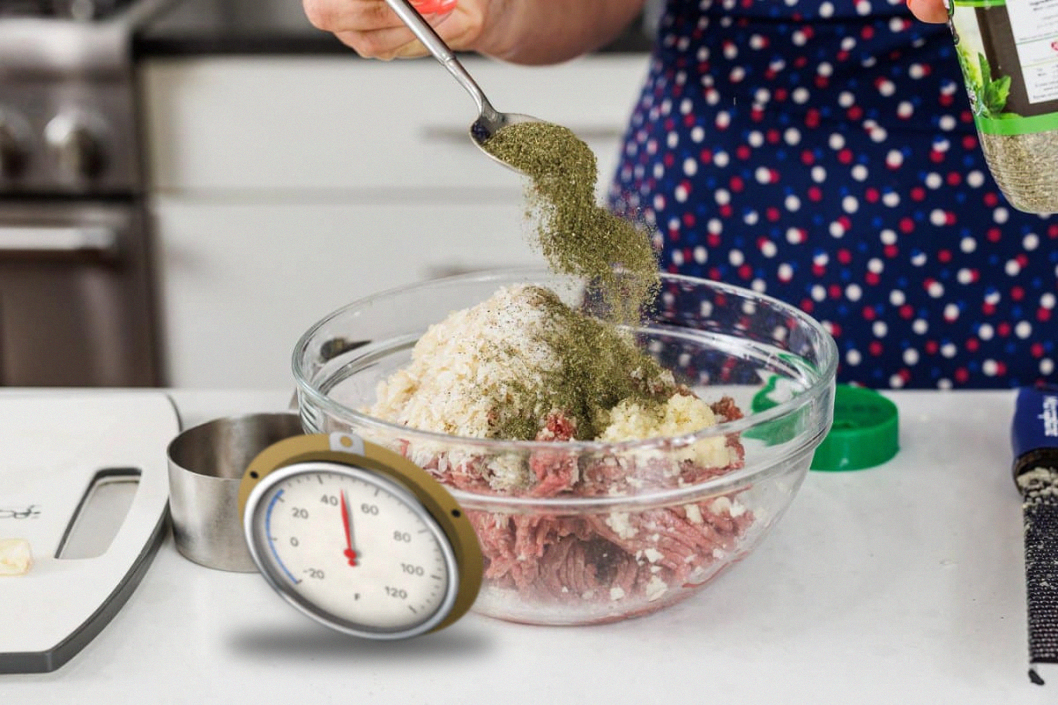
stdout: 48 °F
